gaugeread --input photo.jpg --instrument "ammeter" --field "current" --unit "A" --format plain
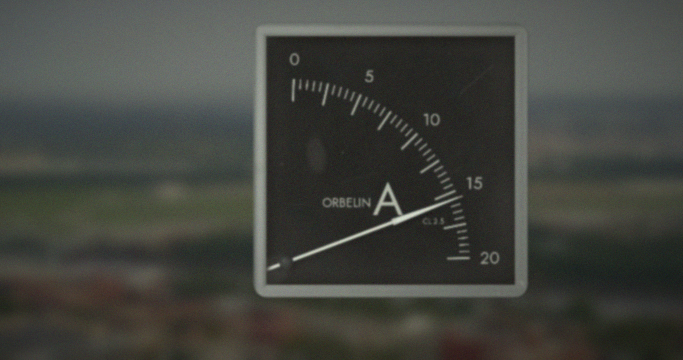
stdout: 15.5 A
